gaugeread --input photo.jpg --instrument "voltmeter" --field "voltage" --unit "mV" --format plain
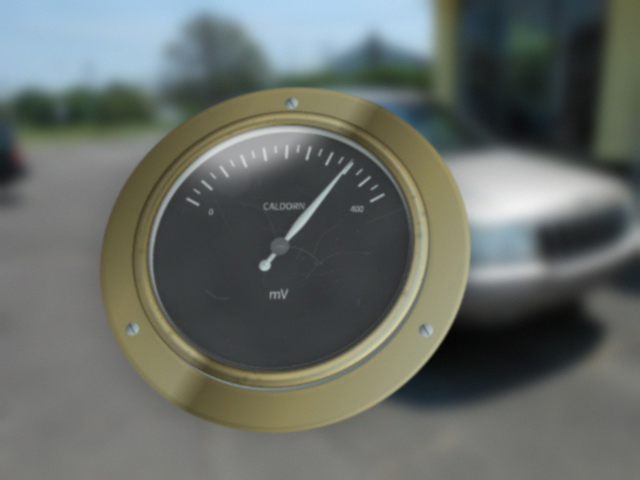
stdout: 320 mV
